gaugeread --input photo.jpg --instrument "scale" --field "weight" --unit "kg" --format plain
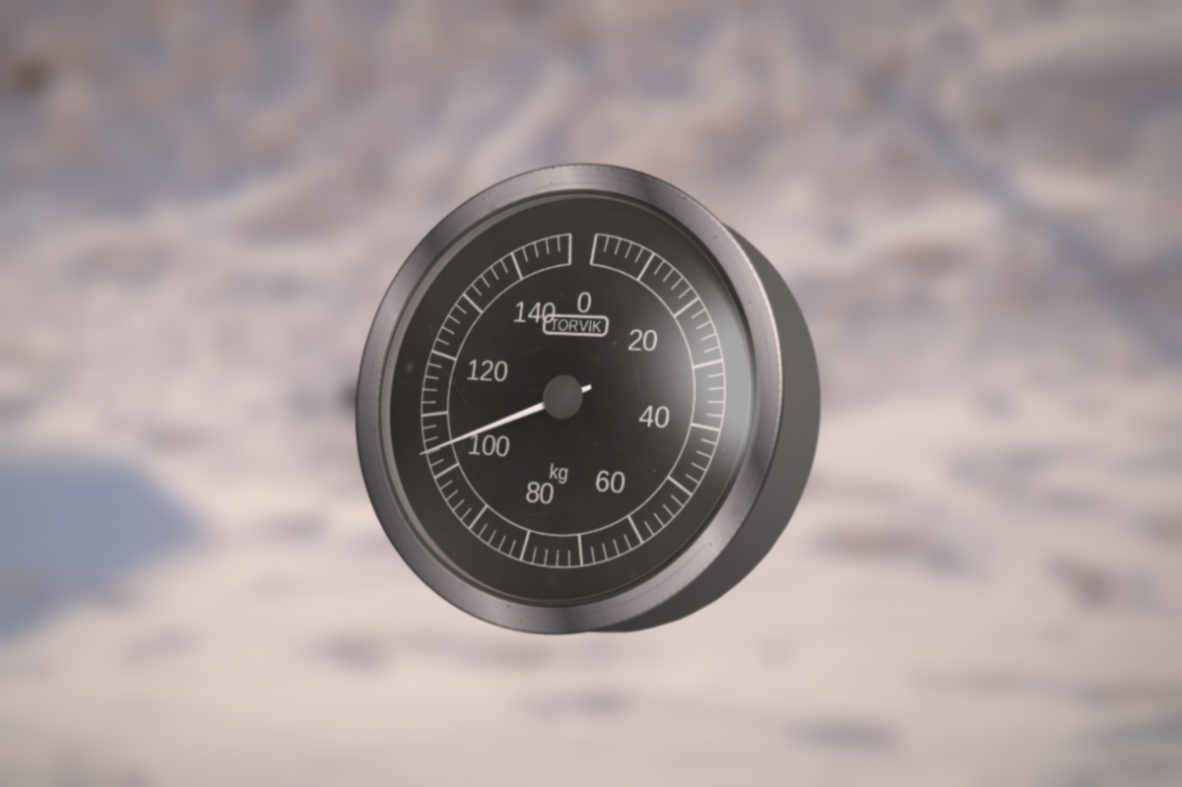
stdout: 104 kg
